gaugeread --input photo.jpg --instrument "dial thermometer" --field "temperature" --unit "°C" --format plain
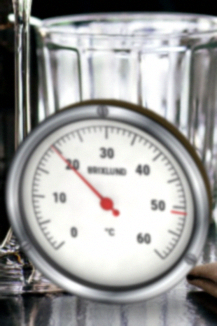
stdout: 20 °C
